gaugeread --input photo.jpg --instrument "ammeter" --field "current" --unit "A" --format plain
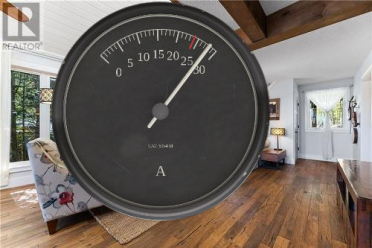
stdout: 28 A
